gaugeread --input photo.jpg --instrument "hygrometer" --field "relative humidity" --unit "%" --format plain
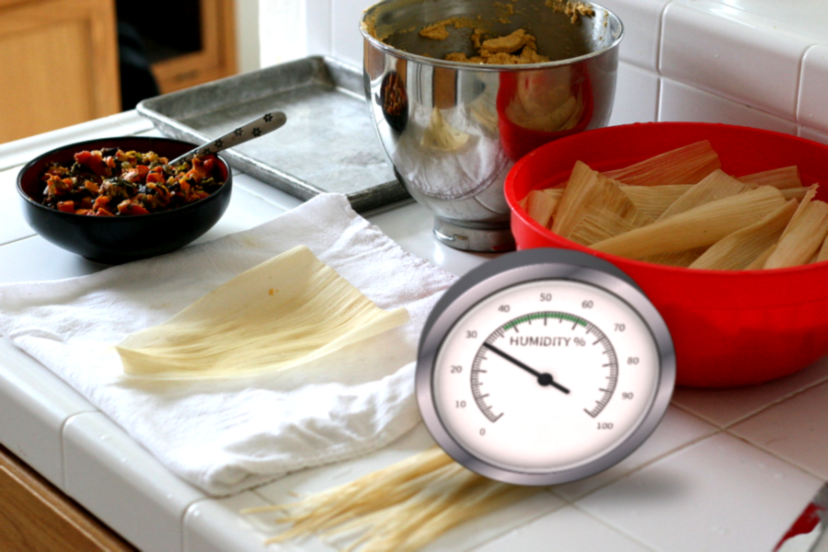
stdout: 30 %
